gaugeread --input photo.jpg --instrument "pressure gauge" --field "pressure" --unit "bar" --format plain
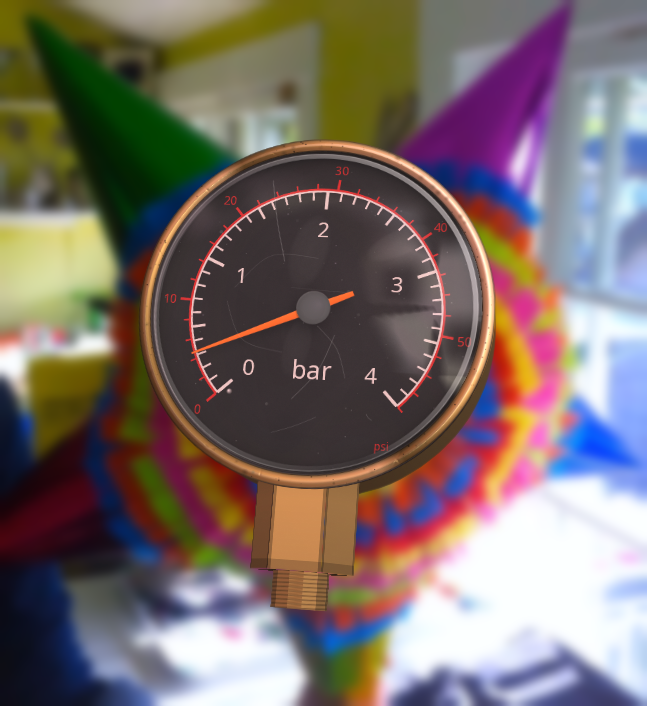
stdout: 0.3 bar
